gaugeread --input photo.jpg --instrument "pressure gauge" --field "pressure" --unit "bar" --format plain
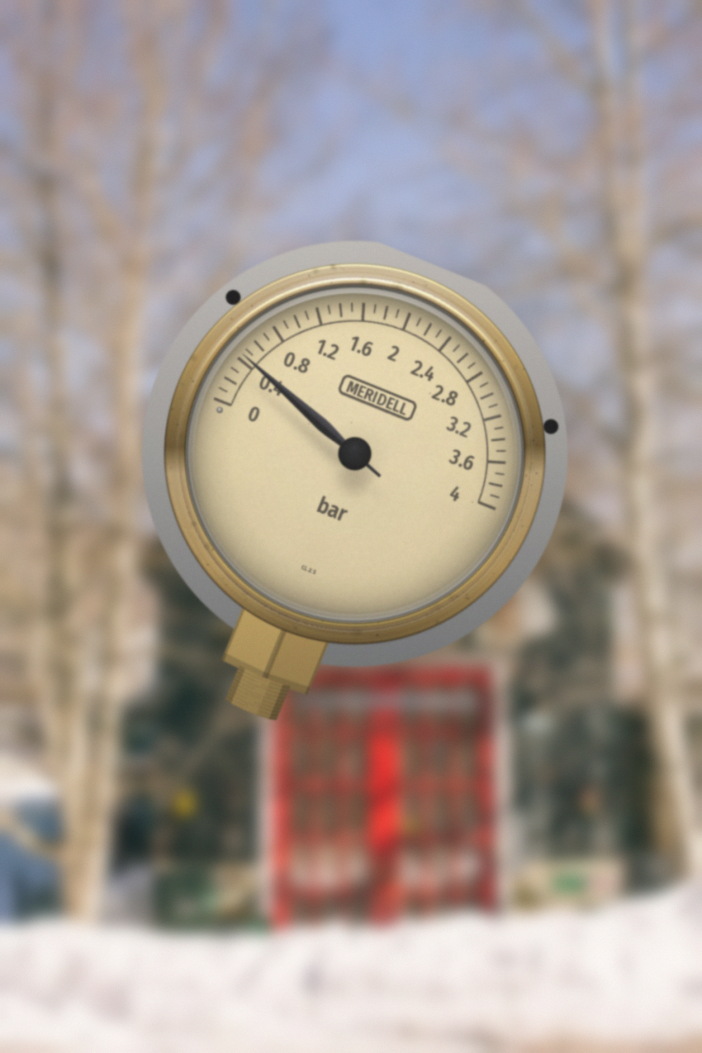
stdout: 0.45 bar
